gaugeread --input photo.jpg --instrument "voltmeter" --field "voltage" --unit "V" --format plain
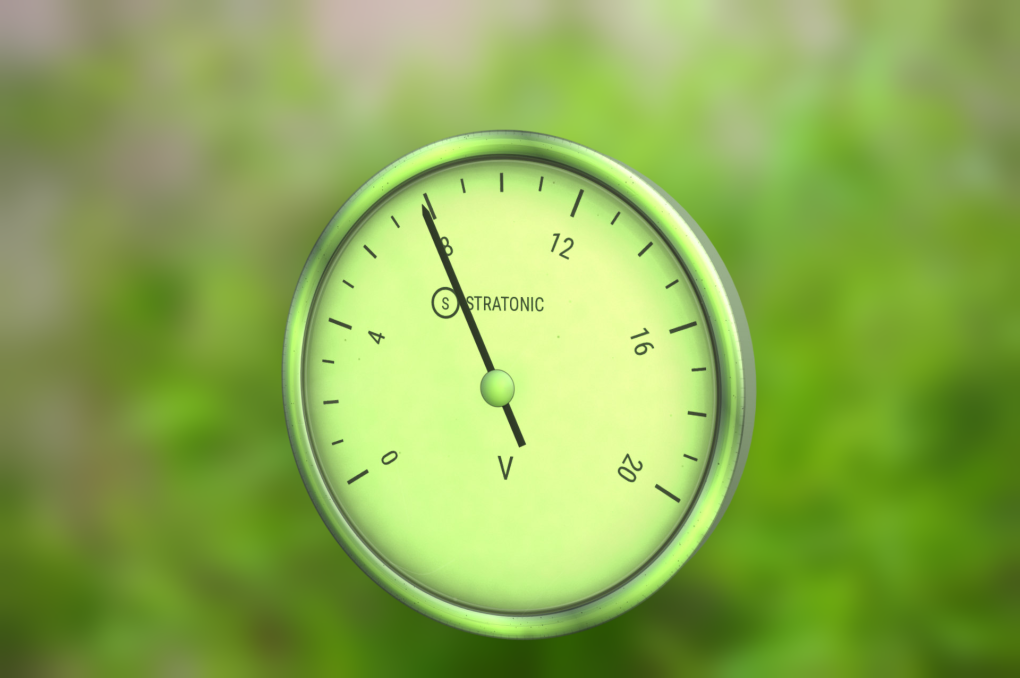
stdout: 8 V
